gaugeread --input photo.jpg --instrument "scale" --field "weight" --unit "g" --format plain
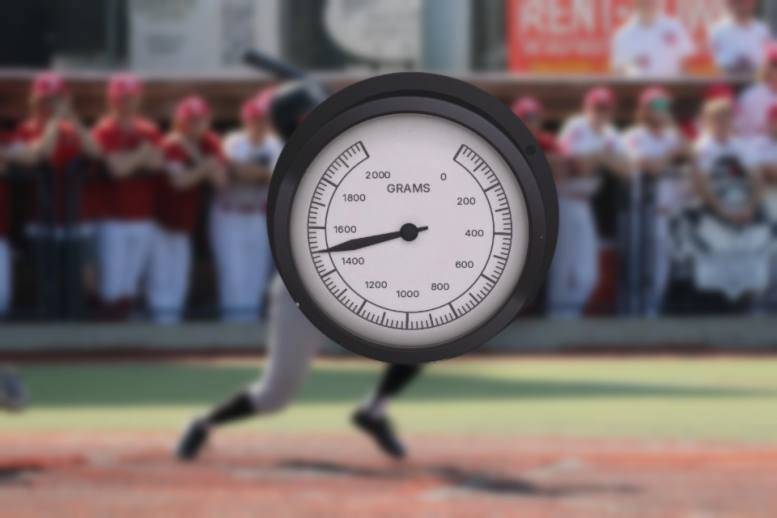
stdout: 1500 g
